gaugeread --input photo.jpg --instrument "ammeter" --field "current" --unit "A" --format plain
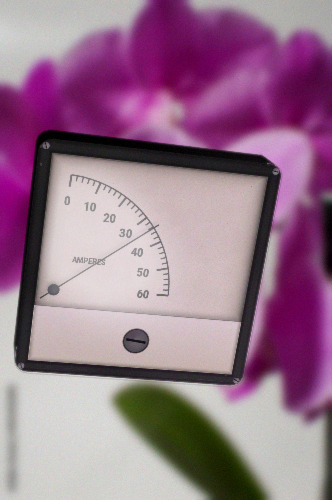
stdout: 34 A
